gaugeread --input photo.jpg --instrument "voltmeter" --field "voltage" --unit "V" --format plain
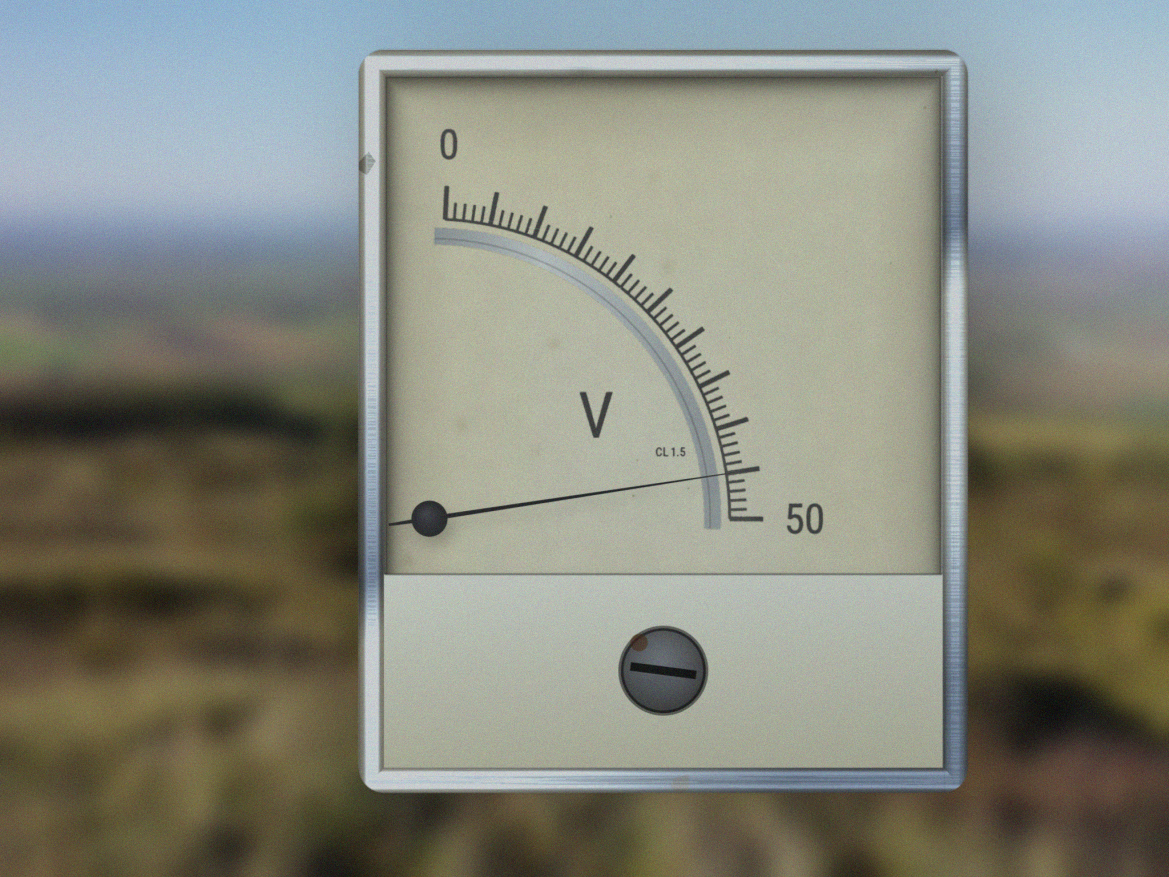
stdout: 45 V
